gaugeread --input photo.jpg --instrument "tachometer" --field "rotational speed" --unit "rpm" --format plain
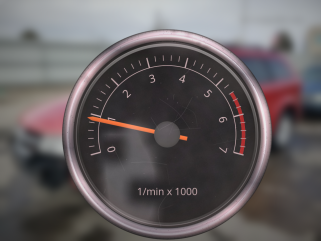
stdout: 900 rpm
